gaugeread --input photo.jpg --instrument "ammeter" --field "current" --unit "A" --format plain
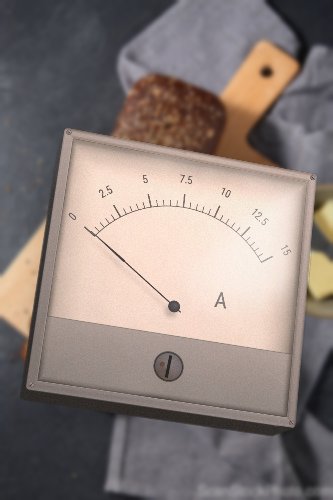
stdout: 0 A
